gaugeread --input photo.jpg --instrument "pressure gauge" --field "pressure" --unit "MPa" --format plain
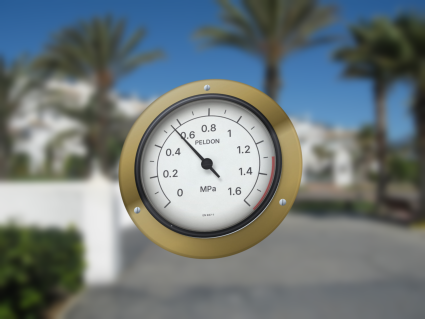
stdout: 0.55 MPa
